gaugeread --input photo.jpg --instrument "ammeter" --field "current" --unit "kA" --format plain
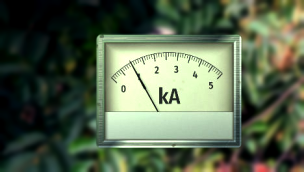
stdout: 1 kA
